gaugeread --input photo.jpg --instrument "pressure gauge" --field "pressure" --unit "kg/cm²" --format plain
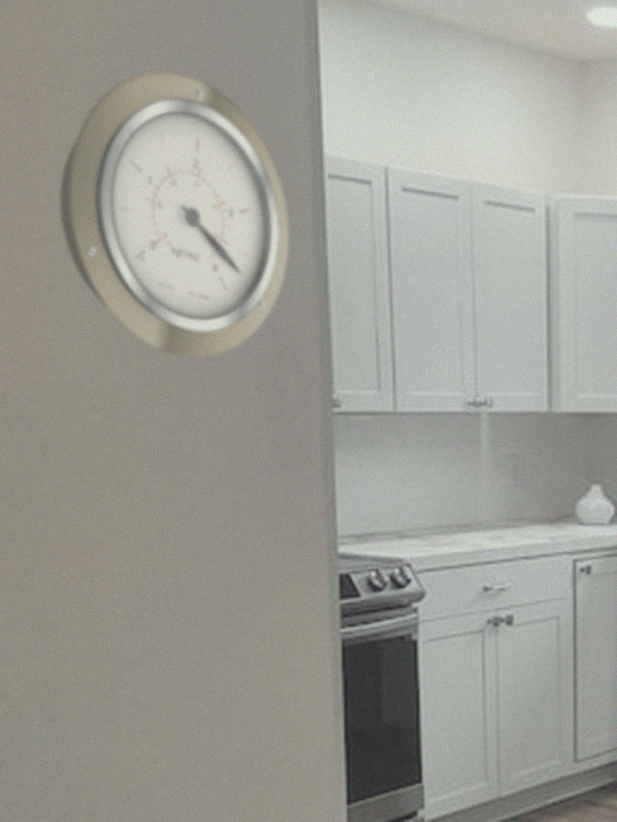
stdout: 3.75 kg/cm²
